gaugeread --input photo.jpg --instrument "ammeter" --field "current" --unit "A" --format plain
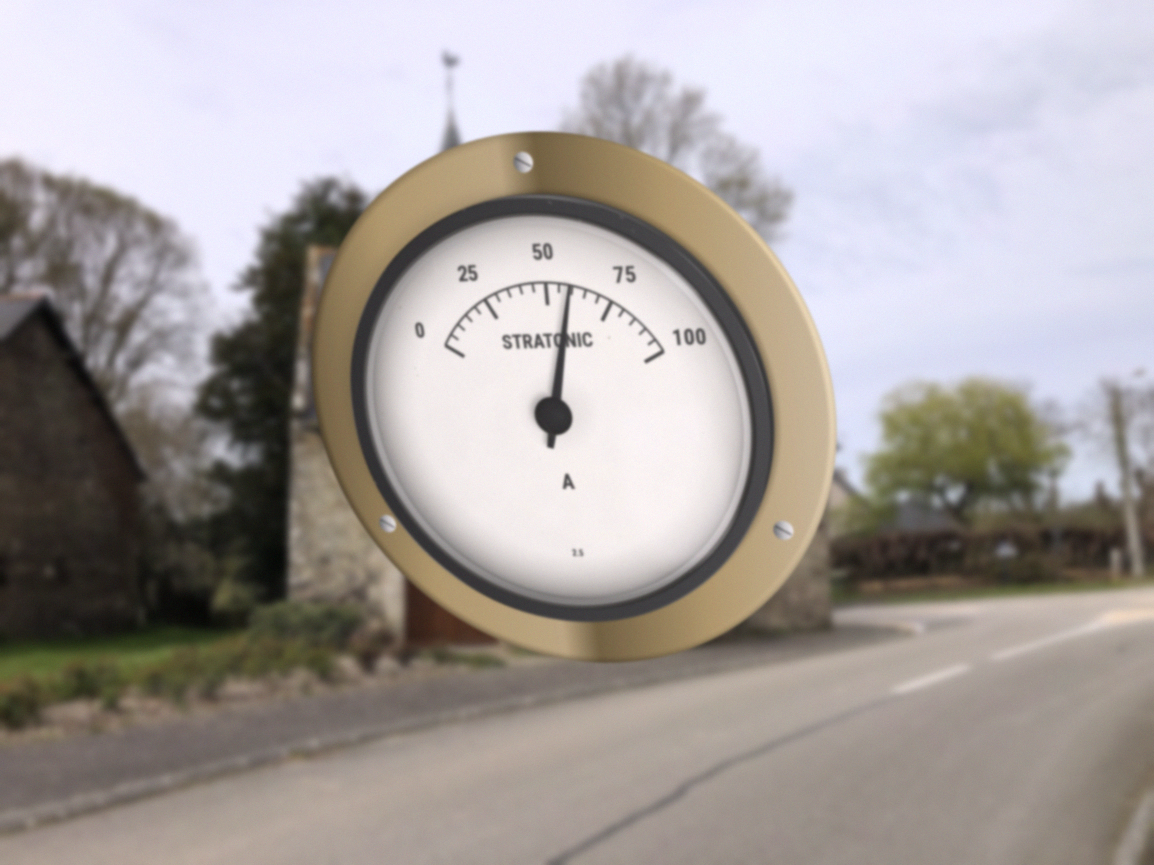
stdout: 60 A
